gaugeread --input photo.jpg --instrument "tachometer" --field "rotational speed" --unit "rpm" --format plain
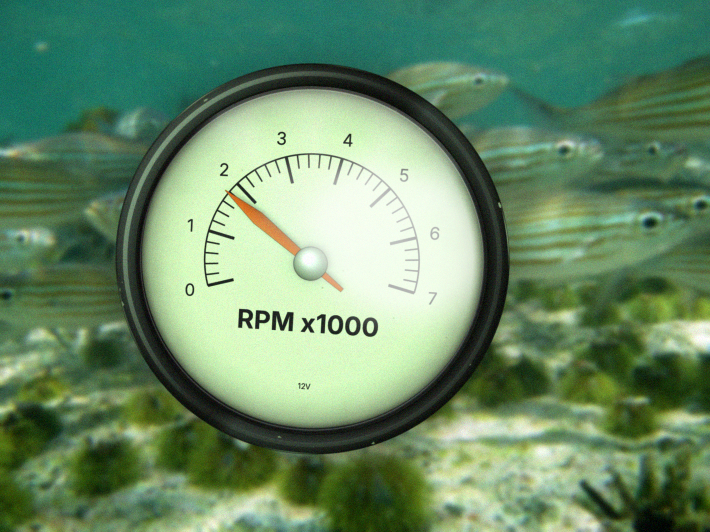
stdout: 1800 rpm
